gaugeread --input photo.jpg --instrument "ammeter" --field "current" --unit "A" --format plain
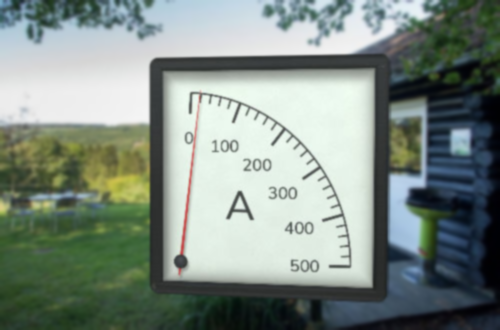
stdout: 20 A
